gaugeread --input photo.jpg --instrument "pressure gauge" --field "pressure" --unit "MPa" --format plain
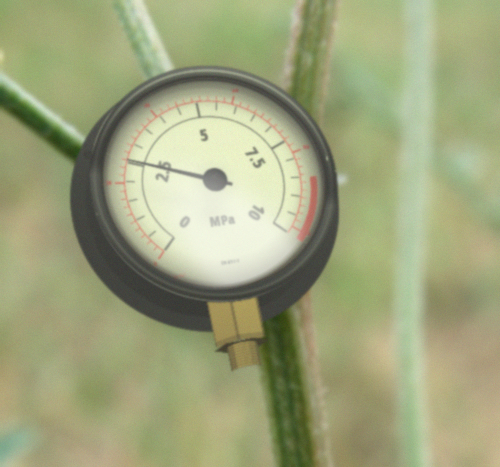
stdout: 2.5 MPa
